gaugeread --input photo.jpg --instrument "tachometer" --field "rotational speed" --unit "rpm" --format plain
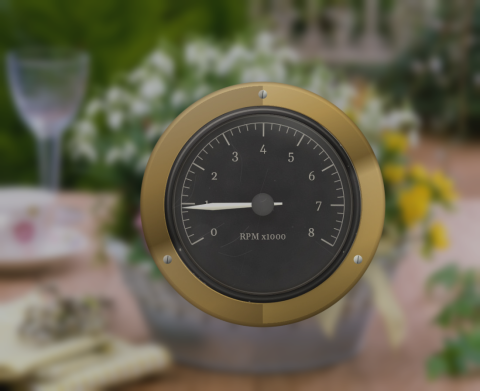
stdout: 900 rpm
